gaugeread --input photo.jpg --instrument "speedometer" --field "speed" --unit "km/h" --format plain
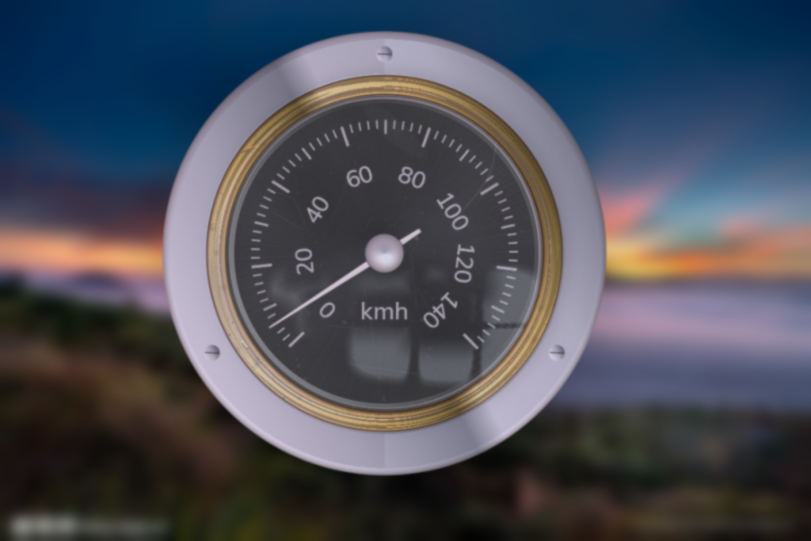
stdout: 6 km/h
